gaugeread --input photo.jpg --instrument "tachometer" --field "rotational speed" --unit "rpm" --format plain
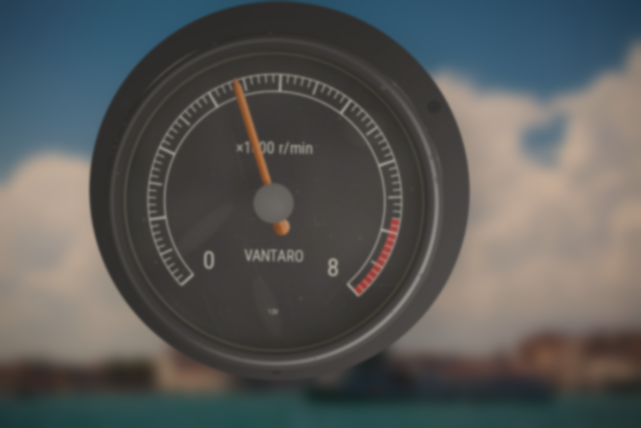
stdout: 3400 rpm
